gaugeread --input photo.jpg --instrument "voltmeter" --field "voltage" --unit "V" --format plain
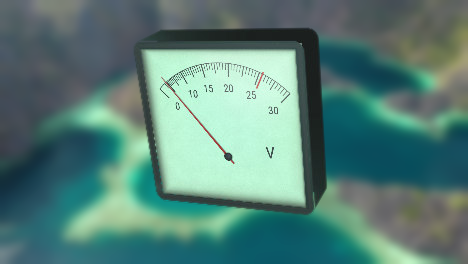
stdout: 5 V
